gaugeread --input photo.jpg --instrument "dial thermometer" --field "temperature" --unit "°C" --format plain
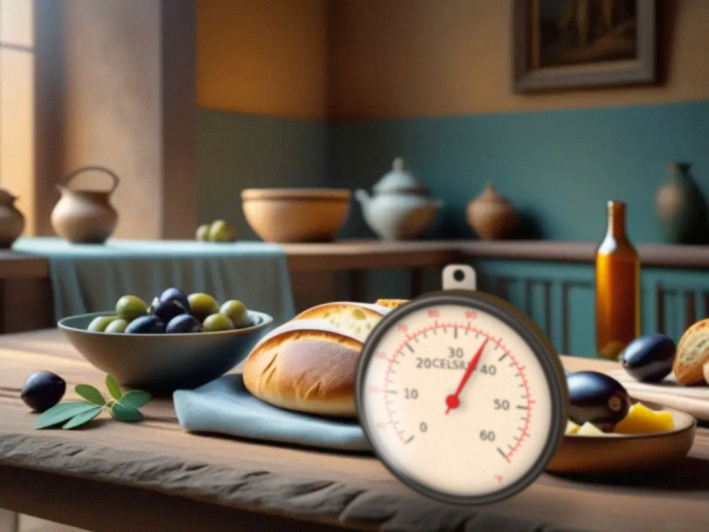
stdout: 36 °C
